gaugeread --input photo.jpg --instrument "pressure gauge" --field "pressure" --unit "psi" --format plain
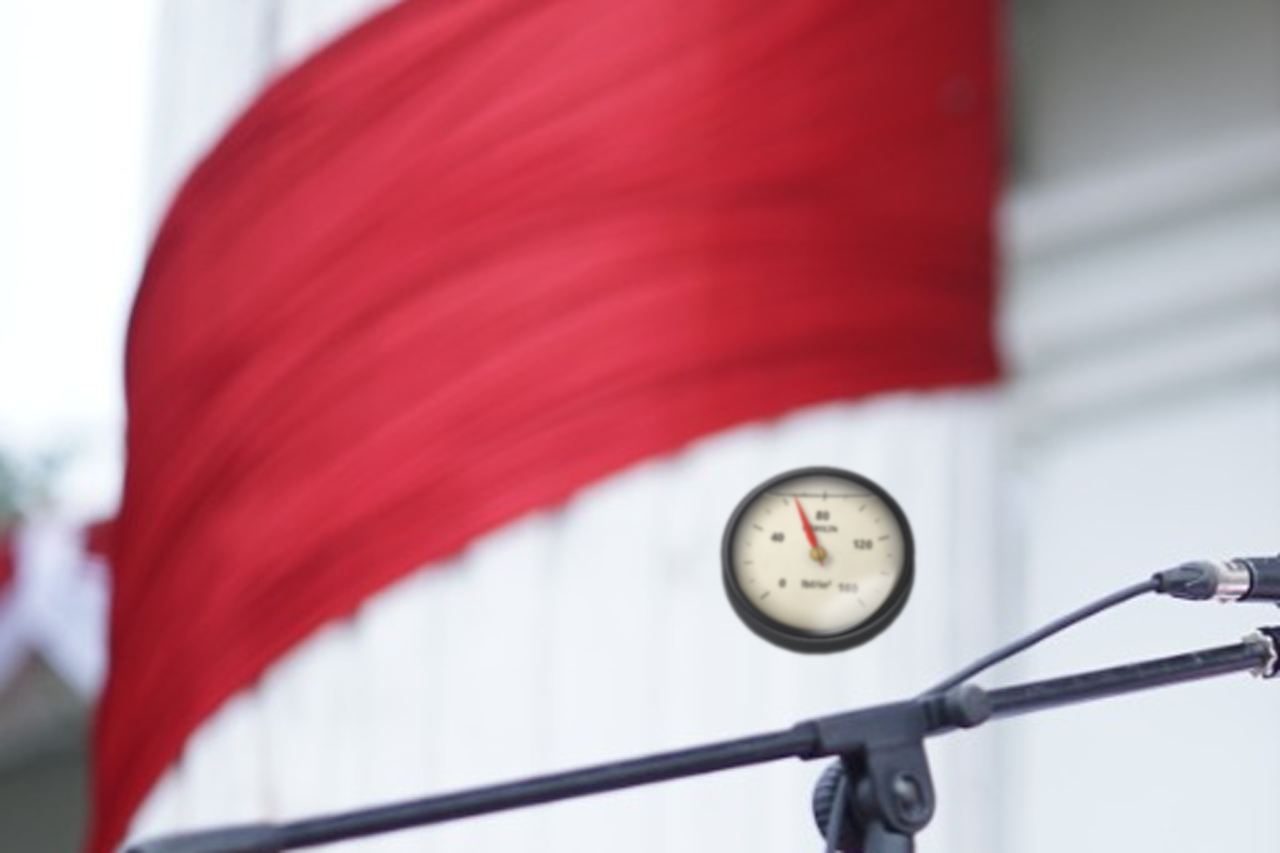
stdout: 65 psi
